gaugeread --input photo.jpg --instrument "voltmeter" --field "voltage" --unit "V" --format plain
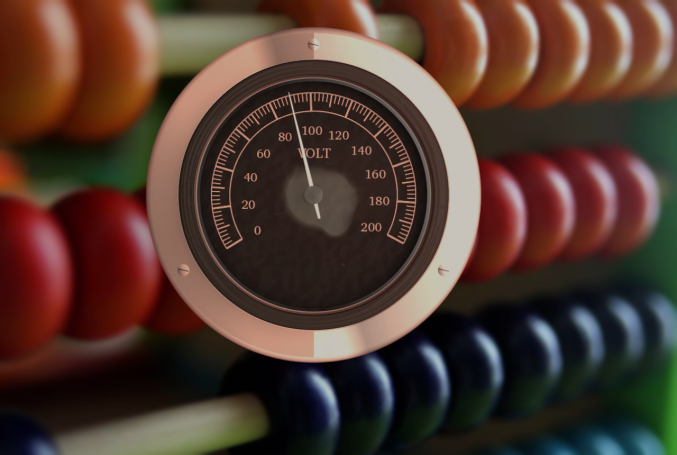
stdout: 90 V
